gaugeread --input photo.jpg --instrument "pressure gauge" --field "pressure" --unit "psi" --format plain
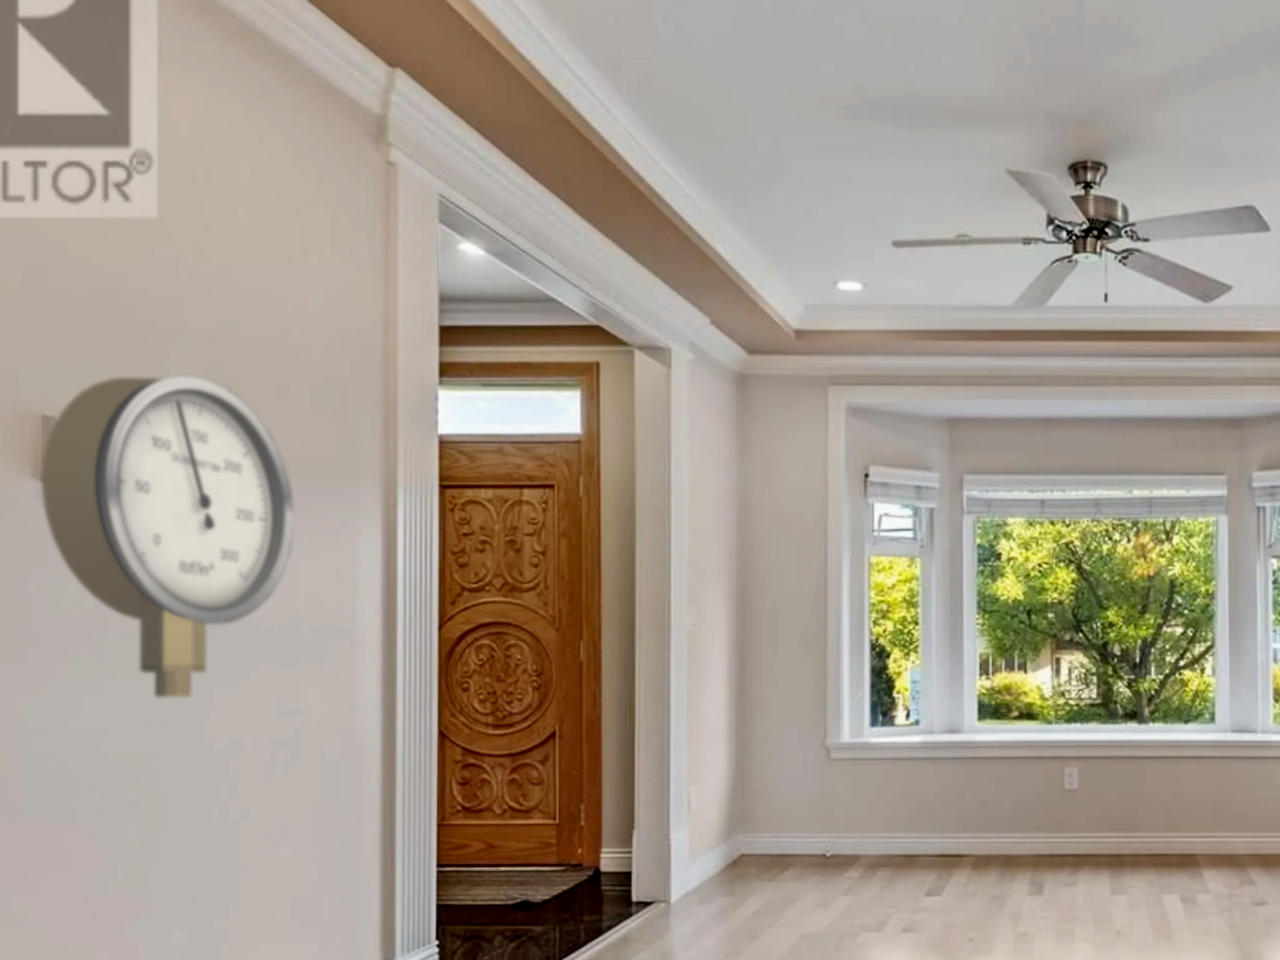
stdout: 125 psi
